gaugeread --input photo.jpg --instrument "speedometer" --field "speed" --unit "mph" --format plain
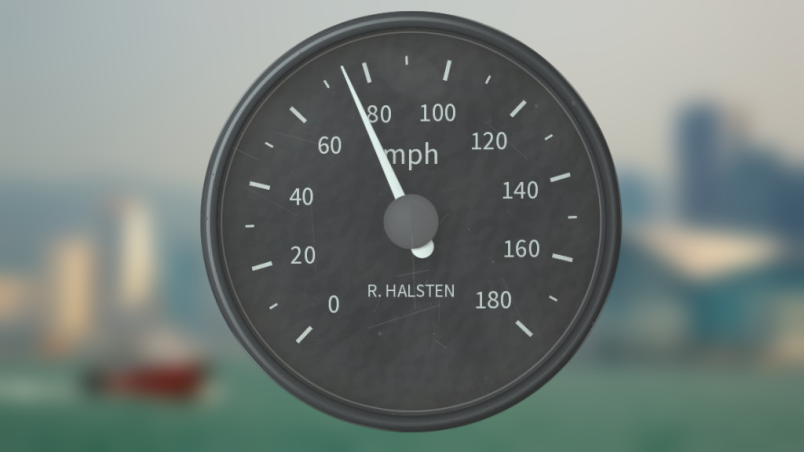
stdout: 75 mph
